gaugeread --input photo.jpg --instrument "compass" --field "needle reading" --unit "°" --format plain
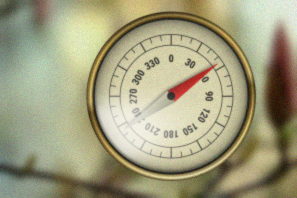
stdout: 55 °
